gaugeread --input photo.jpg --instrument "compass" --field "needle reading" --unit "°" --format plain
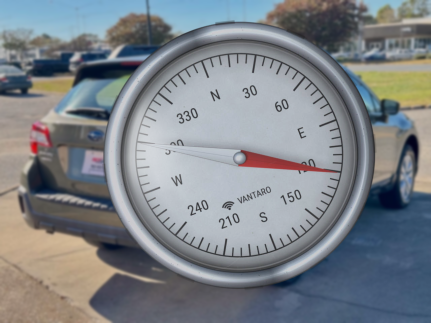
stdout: 120 °
